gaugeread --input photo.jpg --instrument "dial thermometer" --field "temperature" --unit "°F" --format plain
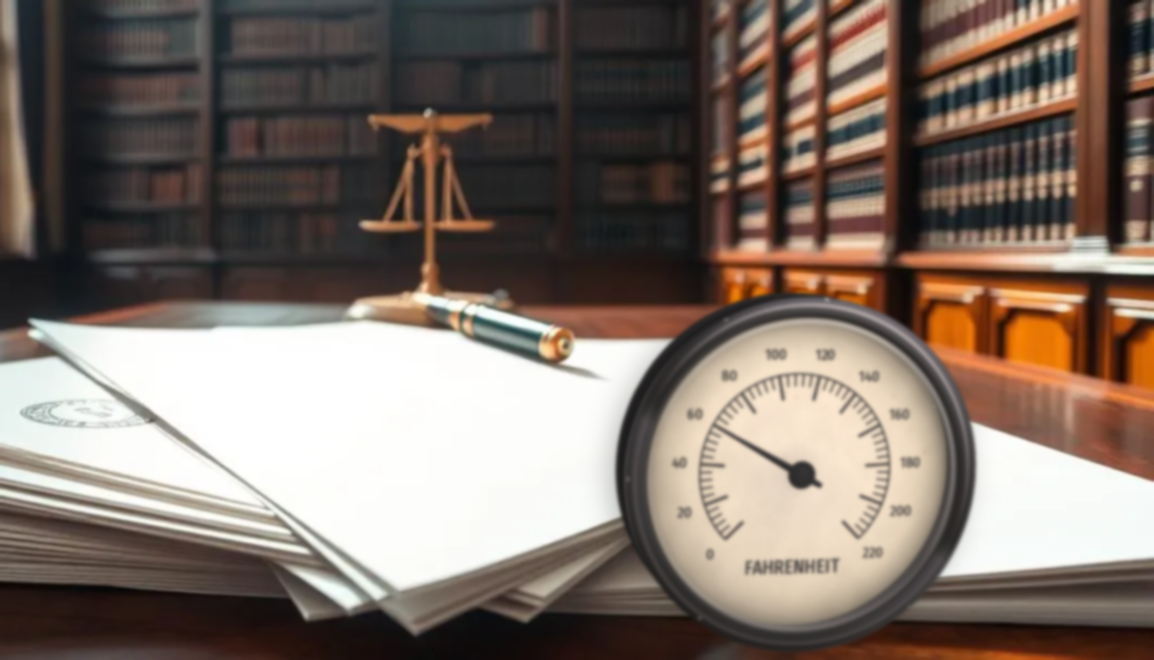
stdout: 60 °F
